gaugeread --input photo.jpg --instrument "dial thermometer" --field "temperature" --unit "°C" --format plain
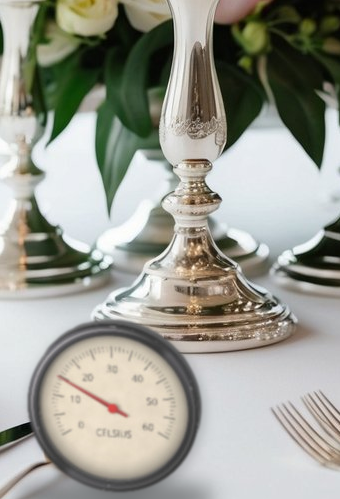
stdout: 15 °C
